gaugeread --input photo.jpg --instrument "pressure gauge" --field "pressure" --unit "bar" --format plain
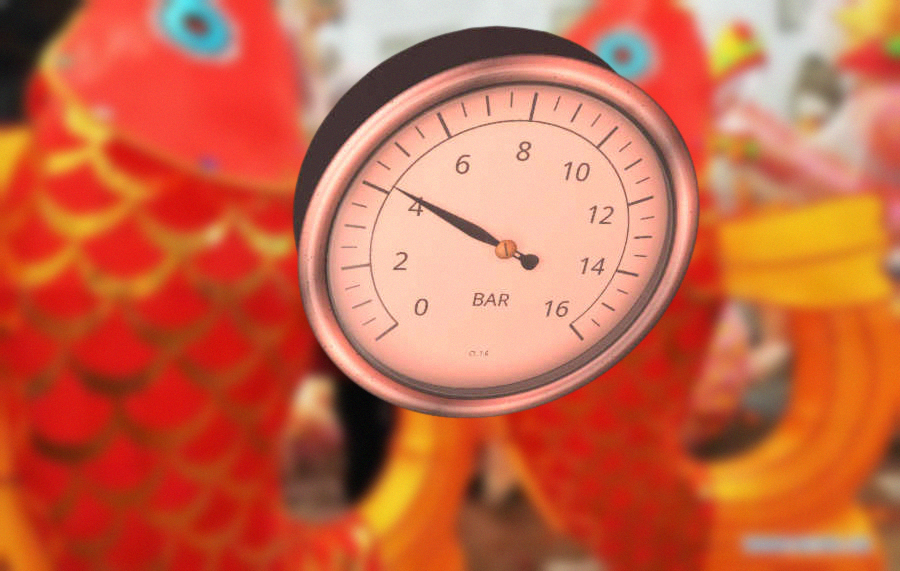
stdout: 4.25 bar
